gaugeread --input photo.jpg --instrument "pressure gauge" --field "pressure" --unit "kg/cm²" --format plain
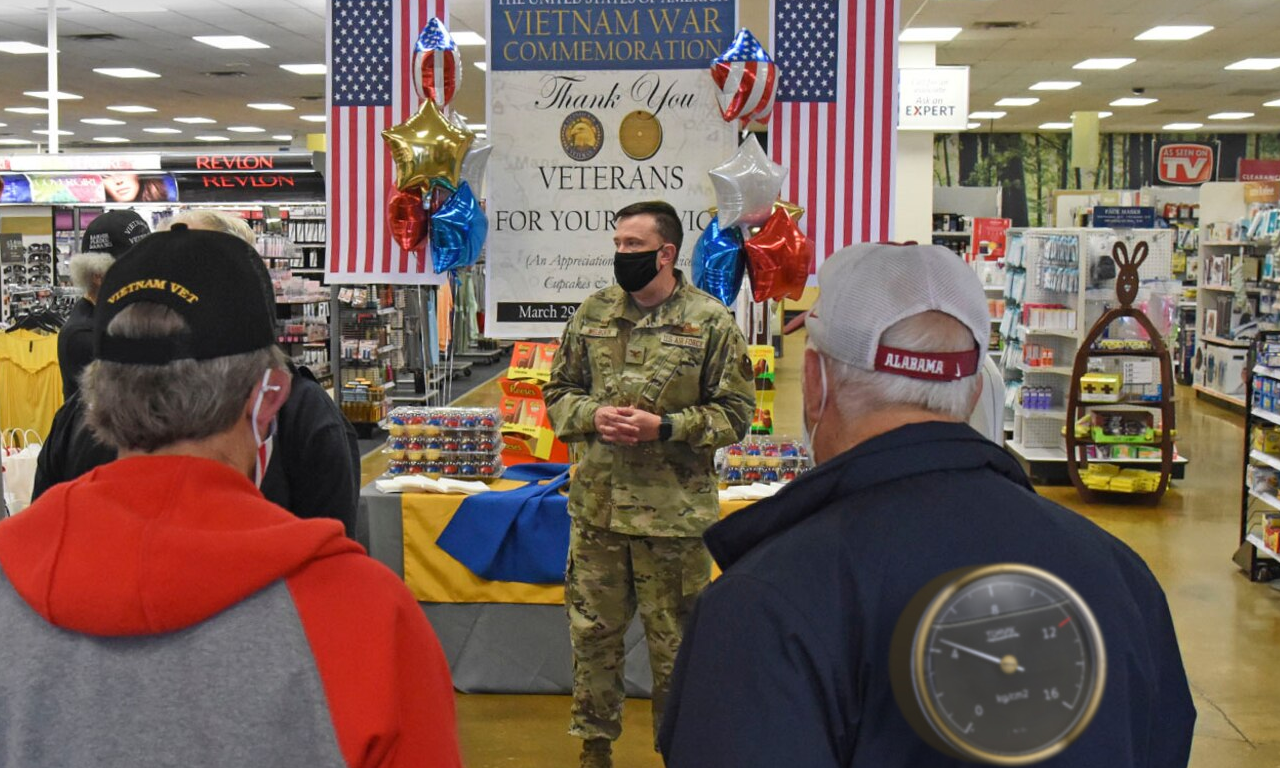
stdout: 4.5 kg/cm²
